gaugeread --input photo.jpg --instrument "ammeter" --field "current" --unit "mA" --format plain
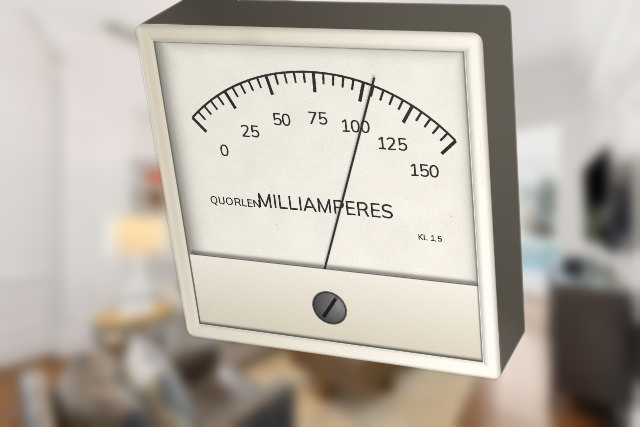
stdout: 105 mA
